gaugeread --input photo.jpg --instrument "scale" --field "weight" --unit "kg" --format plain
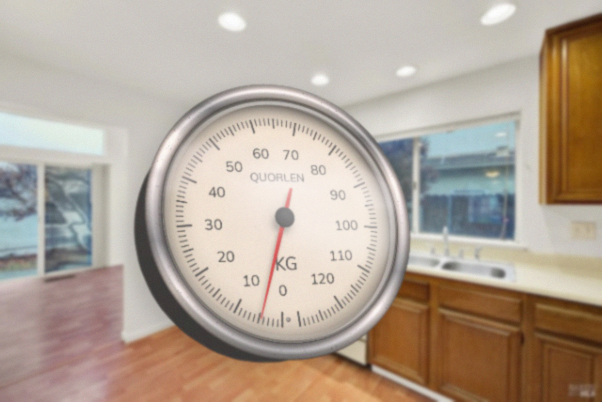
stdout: 5 kg
